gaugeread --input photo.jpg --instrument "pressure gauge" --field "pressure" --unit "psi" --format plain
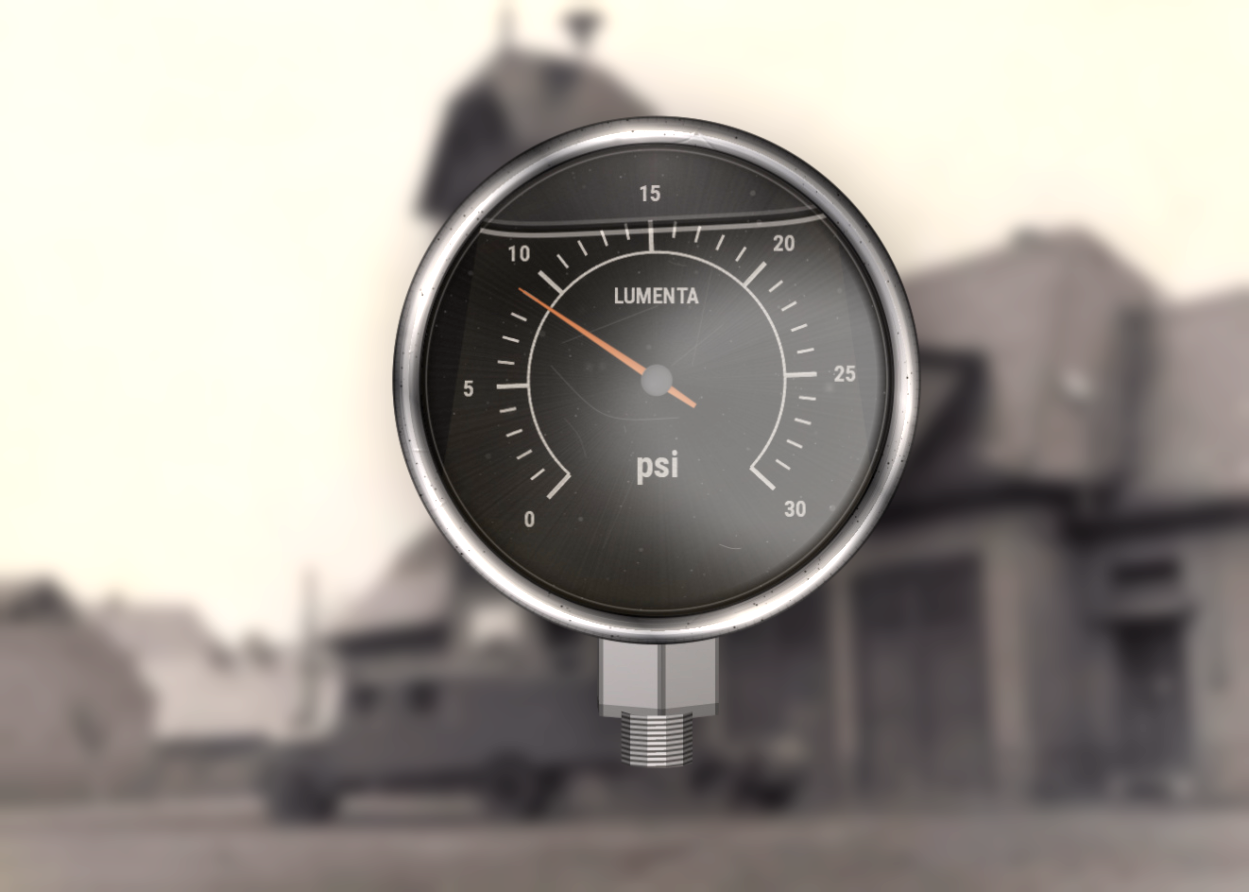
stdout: 9 psi
